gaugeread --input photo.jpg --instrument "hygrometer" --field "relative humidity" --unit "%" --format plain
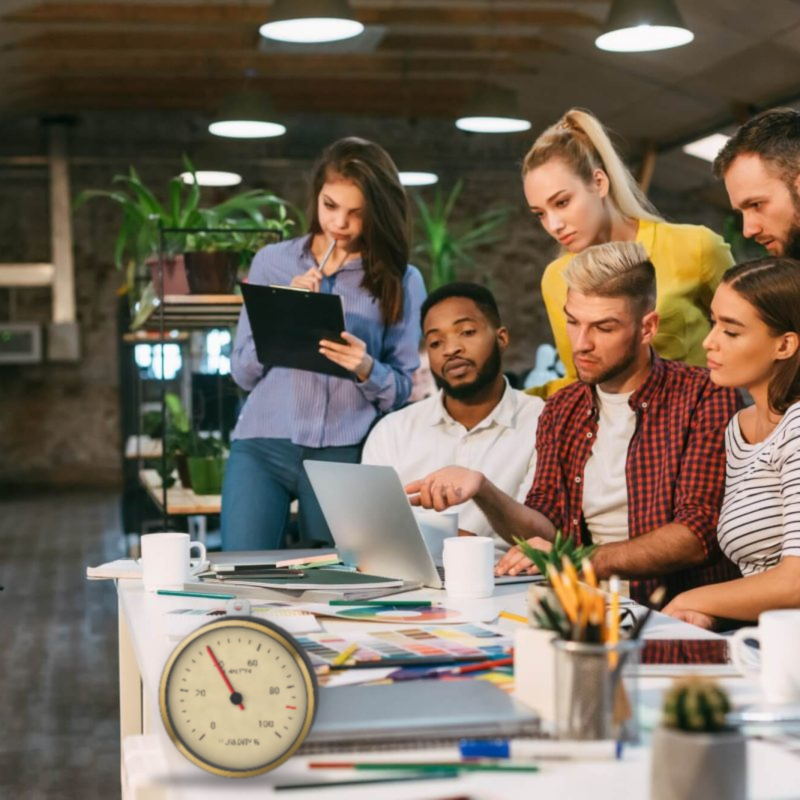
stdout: 40 %
